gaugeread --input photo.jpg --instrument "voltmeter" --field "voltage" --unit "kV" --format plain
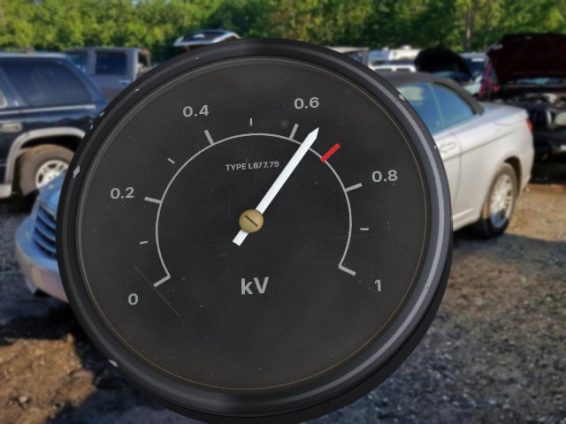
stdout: 0.65 kV
